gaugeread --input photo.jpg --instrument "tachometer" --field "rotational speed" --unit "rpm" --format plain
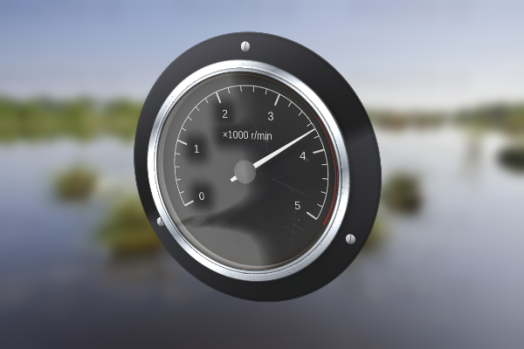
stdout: 3700 rpm
